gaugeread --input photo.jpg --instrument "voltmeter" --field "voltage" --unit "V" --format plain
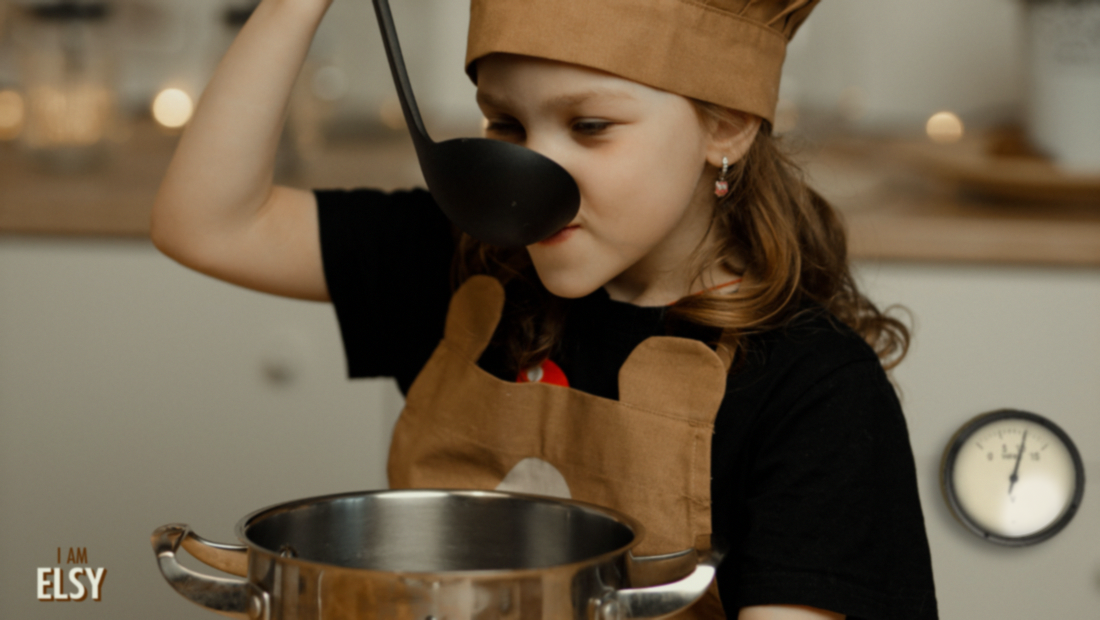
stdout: 10 V
